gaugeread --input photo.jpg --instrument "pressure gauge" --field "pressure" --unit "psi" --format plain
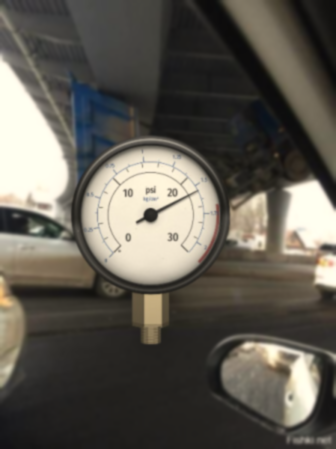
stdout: 22 psi
